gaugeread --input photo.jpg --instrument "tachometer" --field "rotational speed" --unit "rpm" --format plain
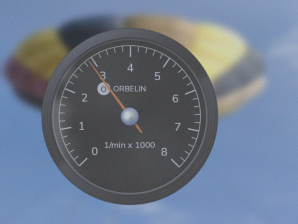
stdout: 2900 rpm
